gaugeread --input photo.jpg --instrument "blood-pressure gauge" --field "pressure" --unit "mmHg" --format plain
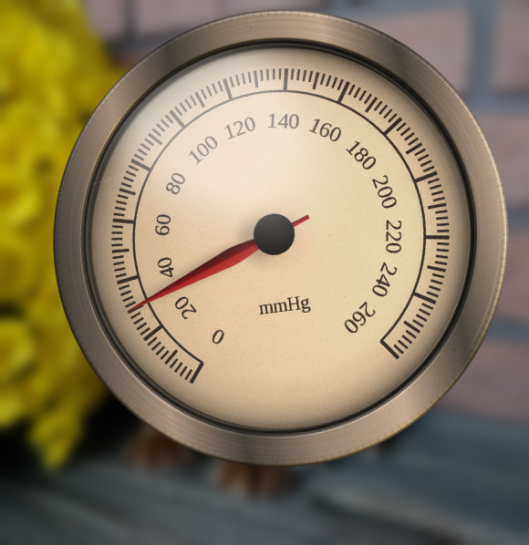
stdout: 30 mmHg
